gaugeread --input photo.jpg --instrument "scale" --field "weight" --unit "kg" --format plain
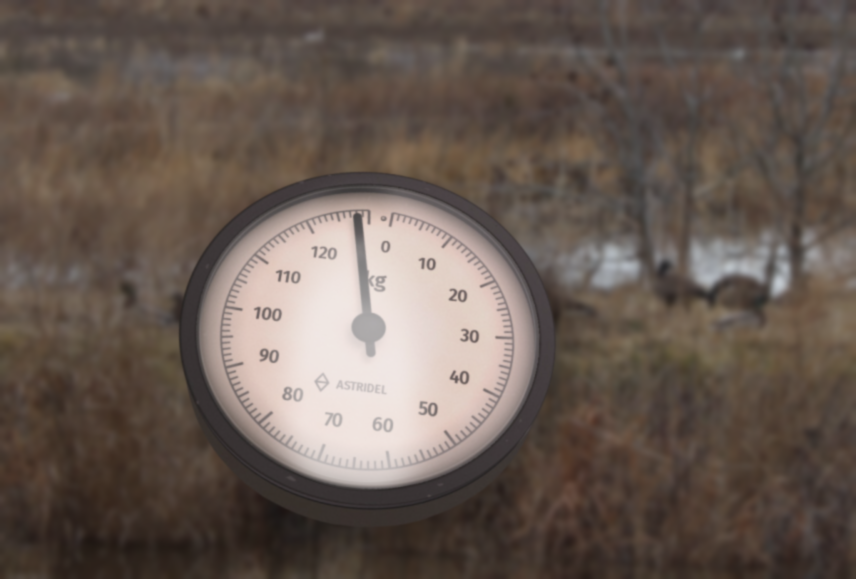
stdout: 128 kg
